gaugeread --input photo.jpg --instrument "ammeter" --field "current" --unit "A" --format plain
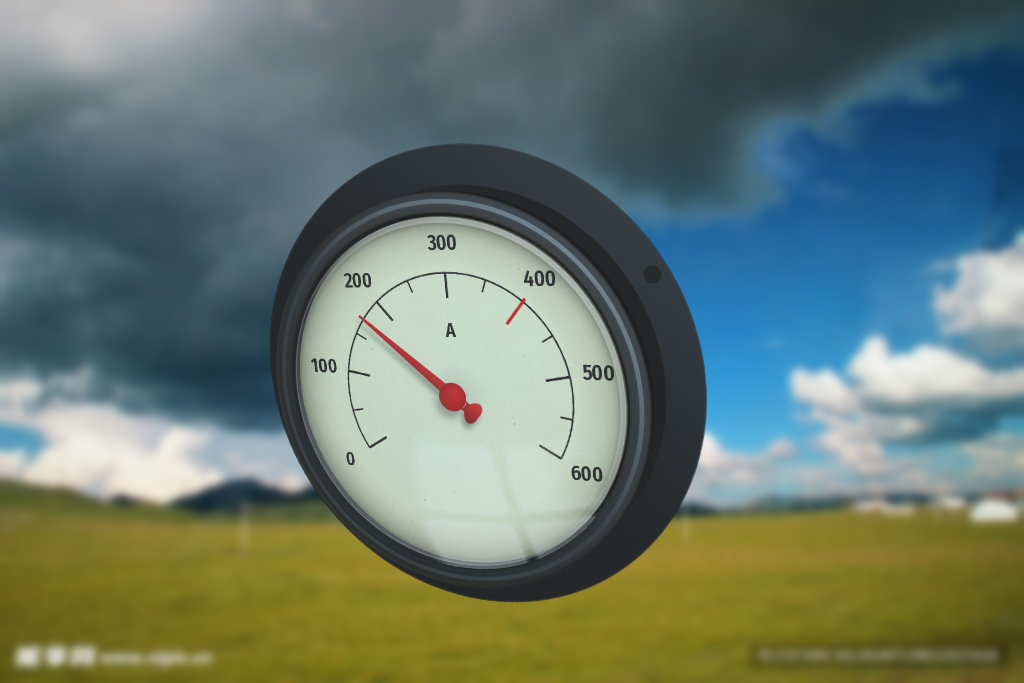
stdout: 175 A
